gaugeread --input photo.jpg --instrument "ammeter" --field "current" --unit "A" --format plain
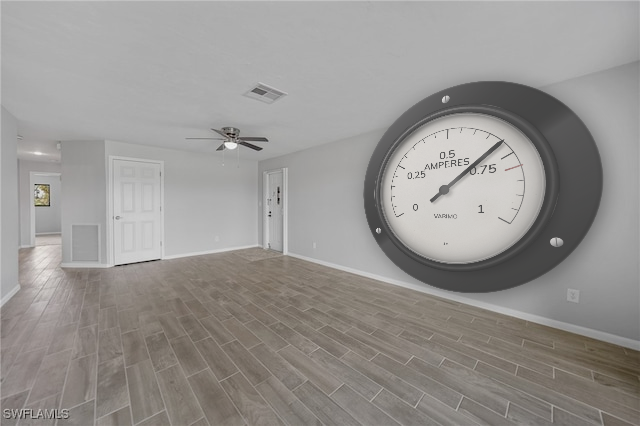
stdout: 0.7 A
